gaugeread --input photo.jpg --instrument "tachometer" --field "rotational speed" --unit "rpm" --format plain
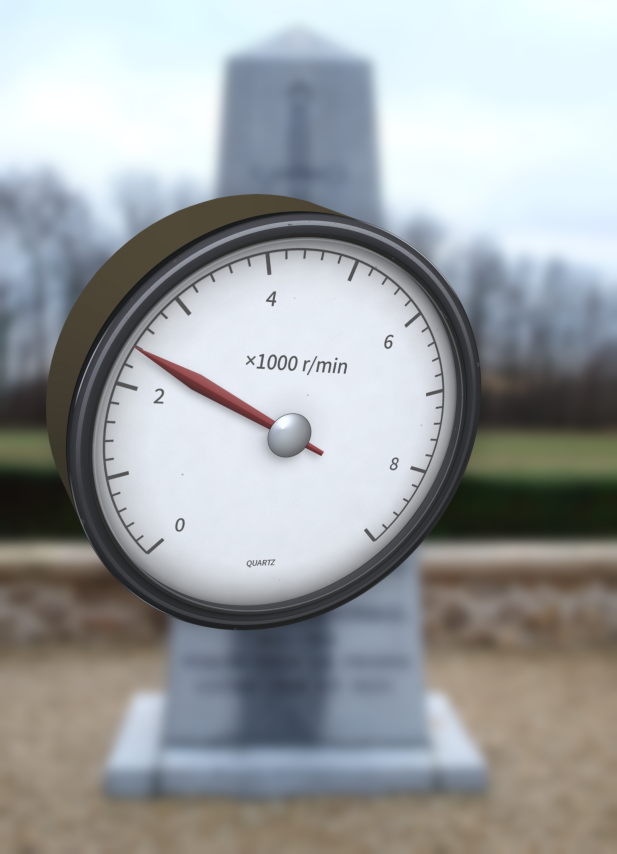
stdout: 2400 rpm
